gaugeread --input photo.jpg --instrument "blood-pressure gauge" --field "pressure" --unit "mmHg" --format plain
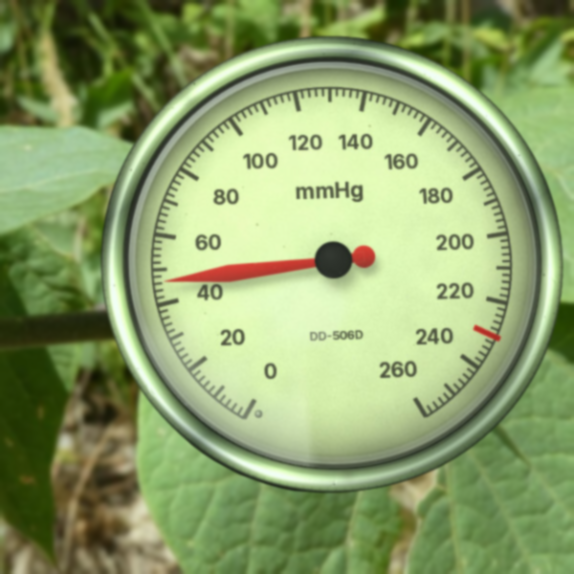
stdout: 46 mmHg
